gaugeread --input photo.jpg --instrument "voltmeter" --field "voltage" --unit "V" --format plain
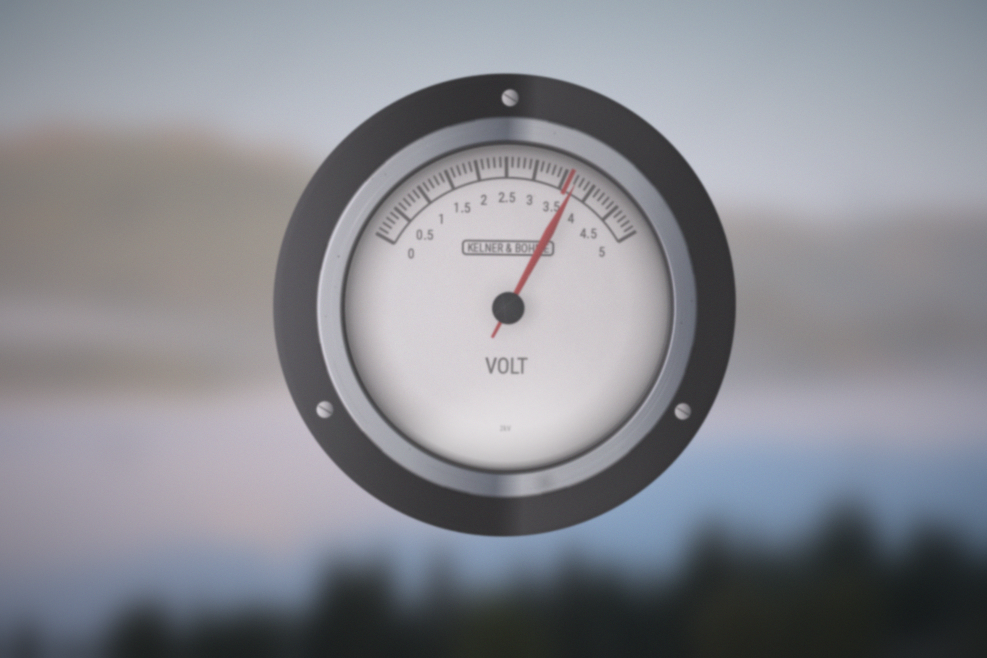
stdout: 3.7 V
